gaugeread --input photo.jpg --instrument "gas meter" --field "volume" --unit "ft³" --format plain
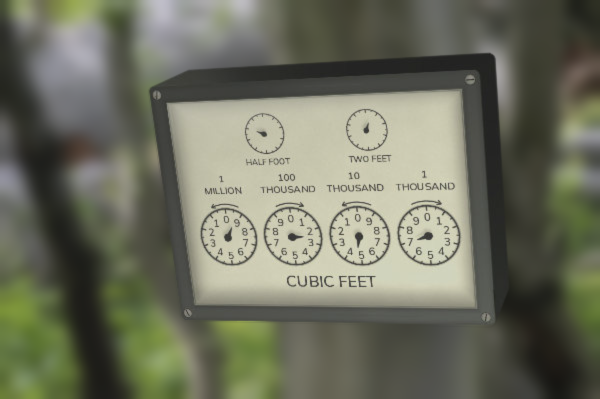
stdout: 924700 ft³
